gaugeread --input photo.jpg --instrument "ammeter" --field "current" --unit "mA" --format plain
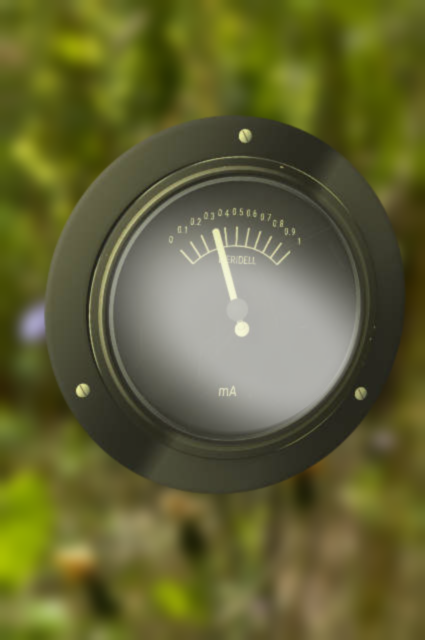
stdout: 0.3 mA
